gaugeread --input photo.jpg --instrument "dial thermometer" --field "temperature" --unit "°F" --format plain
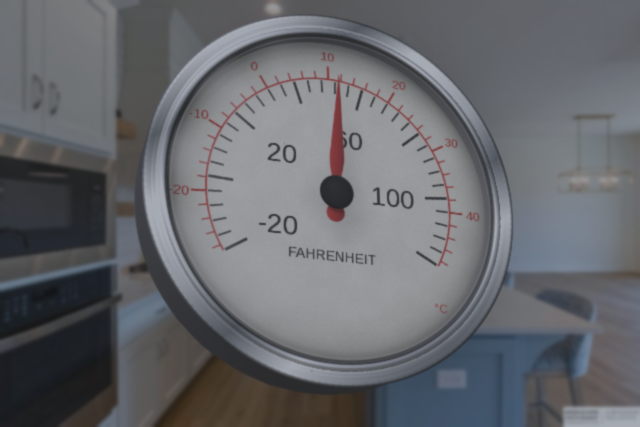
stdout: 52 °F
